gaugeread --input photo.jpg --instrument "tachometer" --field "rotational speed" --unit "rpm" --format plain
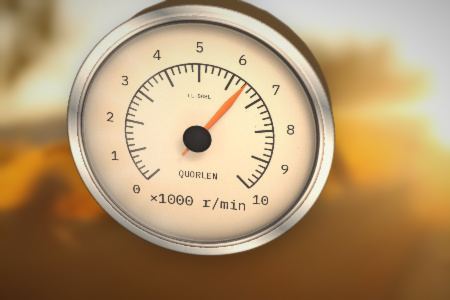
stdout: 6400 rpm
